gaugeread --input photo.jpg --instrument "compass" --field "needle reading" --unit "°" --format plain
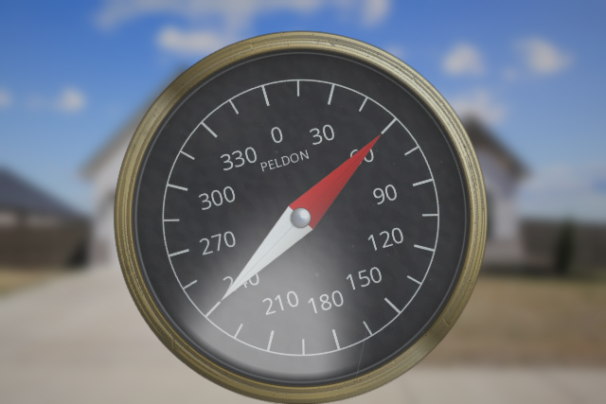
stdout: 60 °
